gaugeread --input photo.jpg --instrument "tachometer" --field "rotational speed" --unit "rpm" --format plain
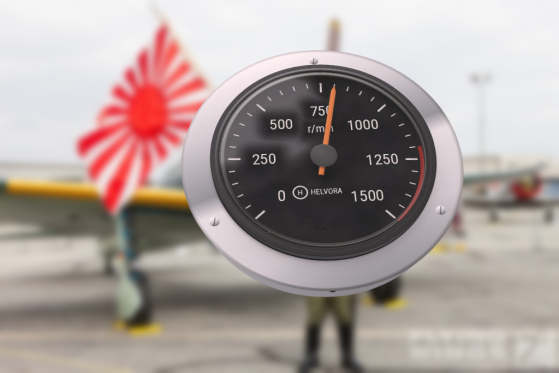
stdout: 800 rpm
